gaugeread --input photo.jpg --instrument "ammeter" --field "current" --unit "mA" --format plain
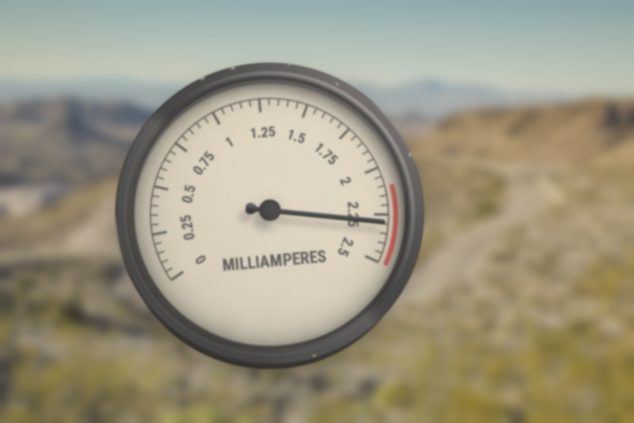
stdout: 2.3 mA
